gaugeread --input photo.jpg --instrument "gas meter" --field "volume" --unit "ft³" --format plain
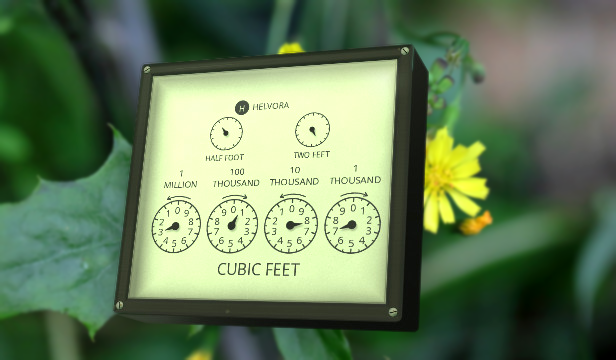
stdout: 307700 ft³
